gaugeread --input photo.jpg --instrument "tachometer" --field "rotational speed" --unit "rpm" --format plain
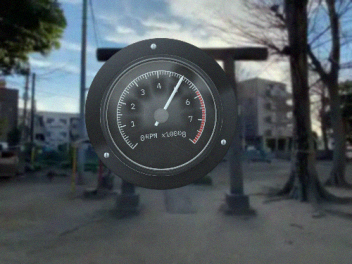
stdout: 5000 rpm
